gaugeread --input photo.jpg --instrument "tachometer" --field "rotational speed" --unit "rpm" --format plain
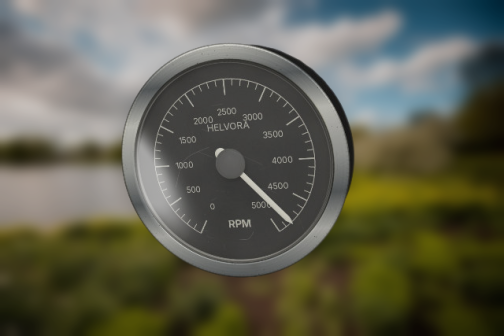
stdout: 4800 rpm
